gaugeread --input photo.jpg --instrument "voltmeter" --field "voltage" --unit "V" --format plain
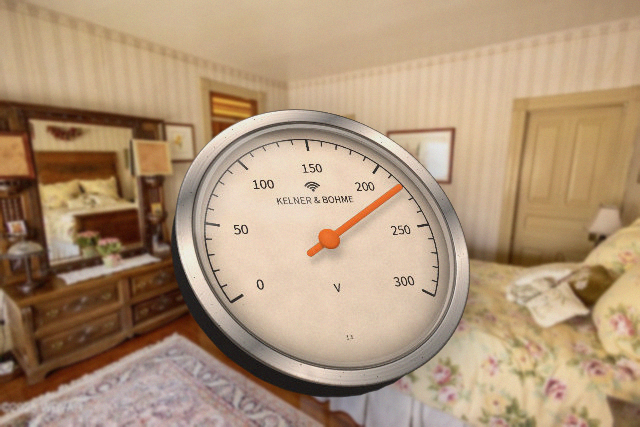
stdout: 220 V
